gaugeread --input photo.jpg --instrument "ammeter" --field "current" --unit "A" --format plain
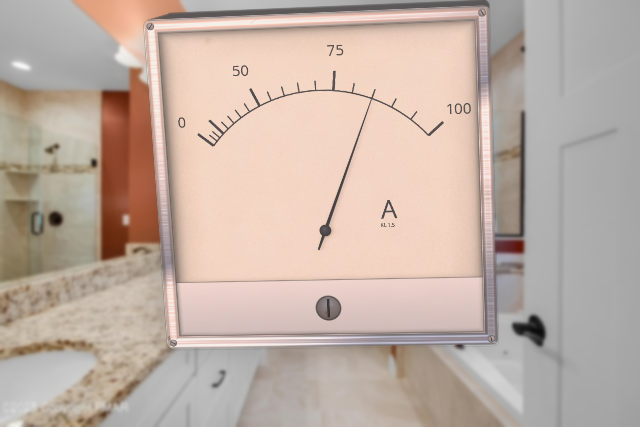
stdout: 85 A
